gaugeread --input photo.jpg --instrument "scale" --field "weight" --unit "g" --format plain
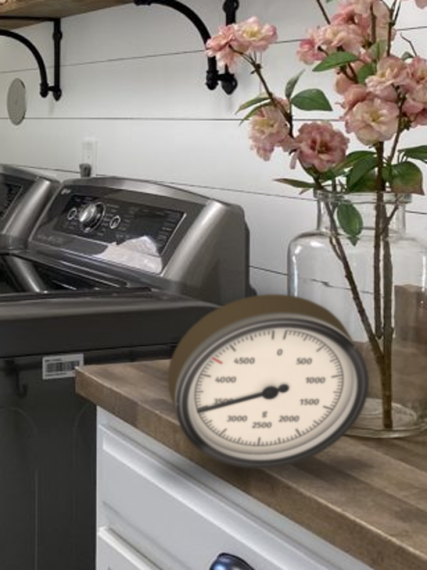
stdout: 3500 g
